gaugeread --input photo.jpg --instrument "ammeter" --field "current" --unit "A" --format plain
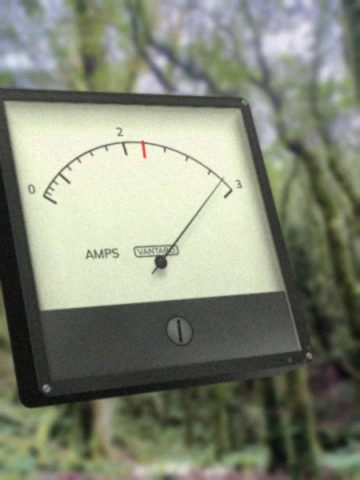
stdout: 2.9 A
